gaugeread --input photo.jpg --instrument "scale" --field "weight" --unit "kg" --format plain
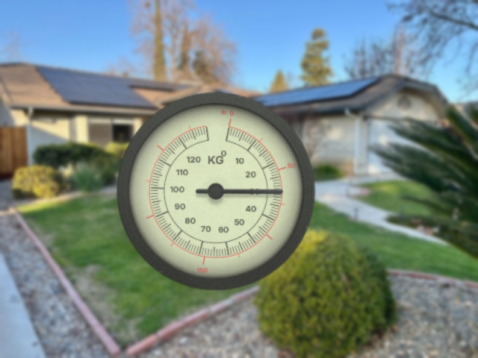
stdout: 30 kg
